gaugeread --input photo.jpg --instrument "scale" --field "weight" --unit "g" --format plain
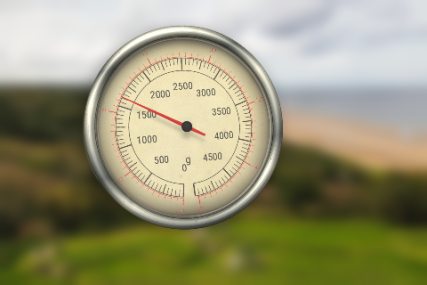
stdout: 1600 g
